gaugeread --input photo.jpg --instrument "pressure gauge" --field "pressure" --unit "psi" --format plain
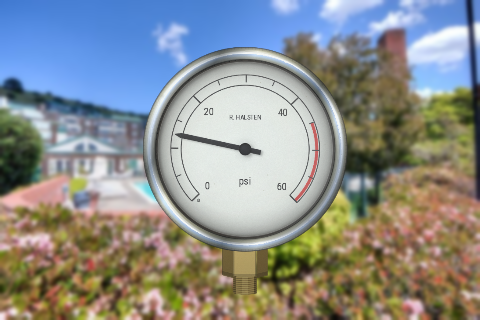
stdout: 12.5 psi
